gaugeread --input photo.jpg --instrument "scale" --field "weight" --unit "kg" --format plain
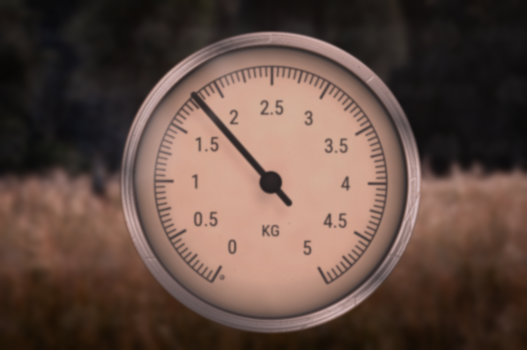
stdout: 1.8 kg
